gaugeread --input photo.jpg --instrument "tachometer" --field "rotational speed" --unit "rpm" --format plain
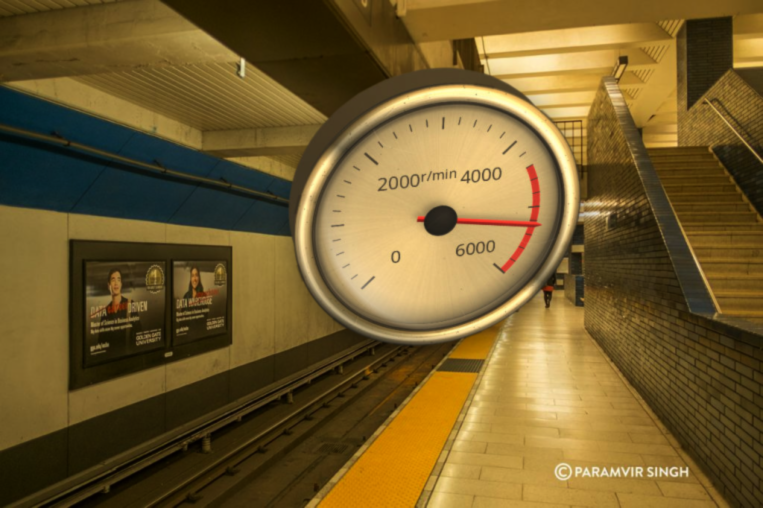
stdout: 5200 rpm
